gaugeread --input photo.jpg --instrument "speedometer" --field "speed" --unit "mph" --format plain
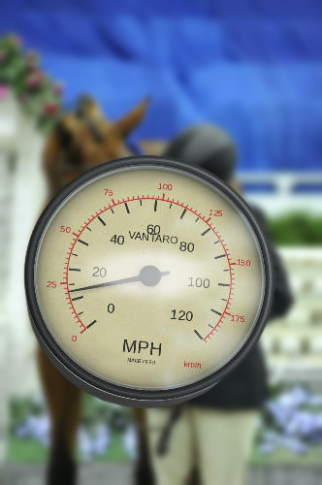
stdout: 12.5 mph
